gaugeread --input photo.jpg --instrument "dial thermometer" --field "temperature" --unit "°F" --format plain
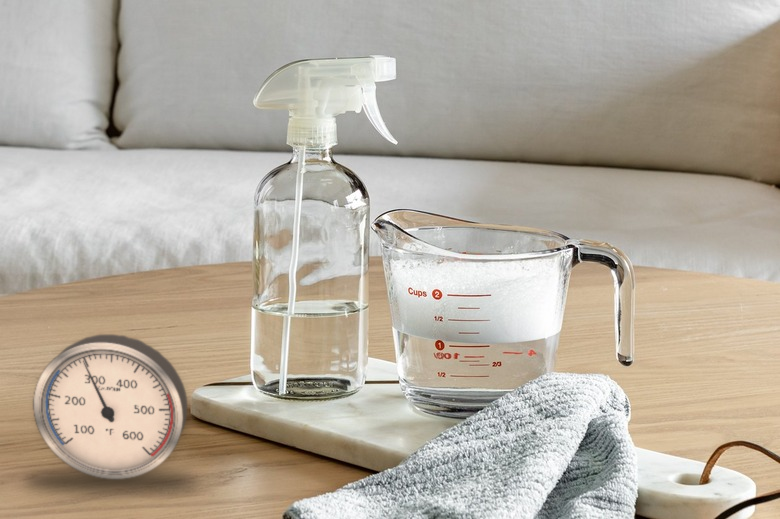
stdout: 300 °F
